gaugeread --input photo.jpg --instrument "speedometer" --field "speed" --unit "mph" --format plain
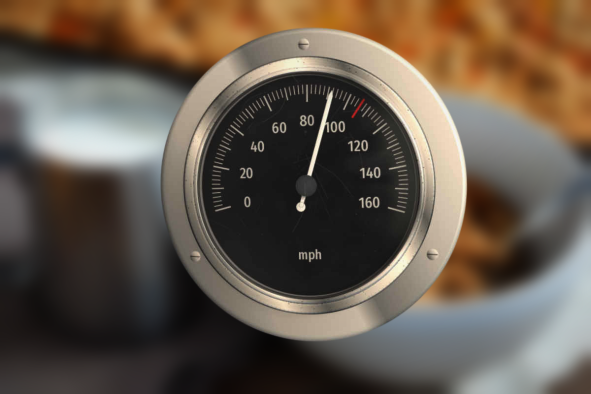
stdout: 92 mph
